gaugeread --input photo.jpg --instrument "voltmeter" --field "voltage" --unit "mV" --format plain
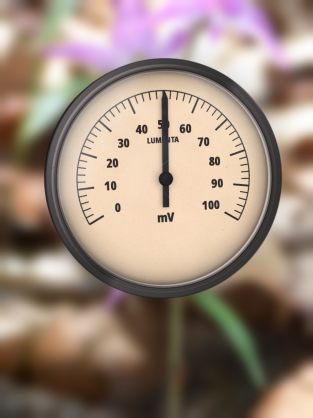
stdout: 50 mV
